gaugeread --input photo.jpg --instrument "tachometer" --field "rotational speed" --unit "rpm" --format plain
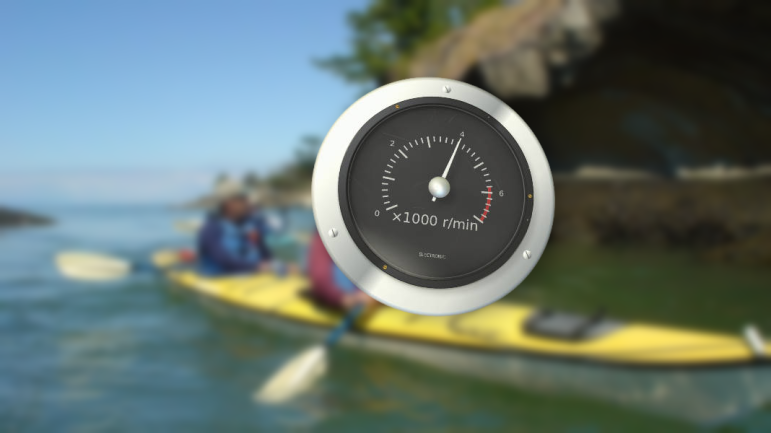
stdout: 4000 rpm
